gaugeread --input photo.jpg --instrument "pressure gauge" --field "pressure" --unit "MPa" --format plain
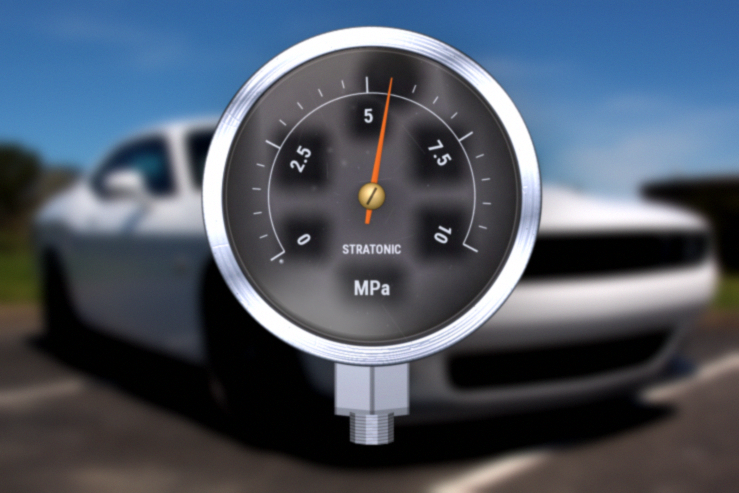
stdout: 5.5 MPa
